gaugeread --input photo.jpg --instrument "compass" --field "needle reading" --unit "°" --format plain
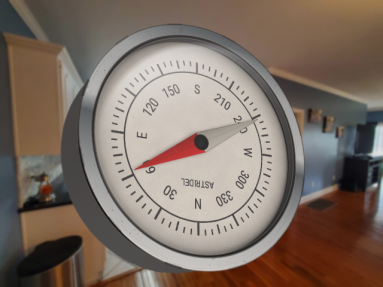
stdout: 62.5 °
